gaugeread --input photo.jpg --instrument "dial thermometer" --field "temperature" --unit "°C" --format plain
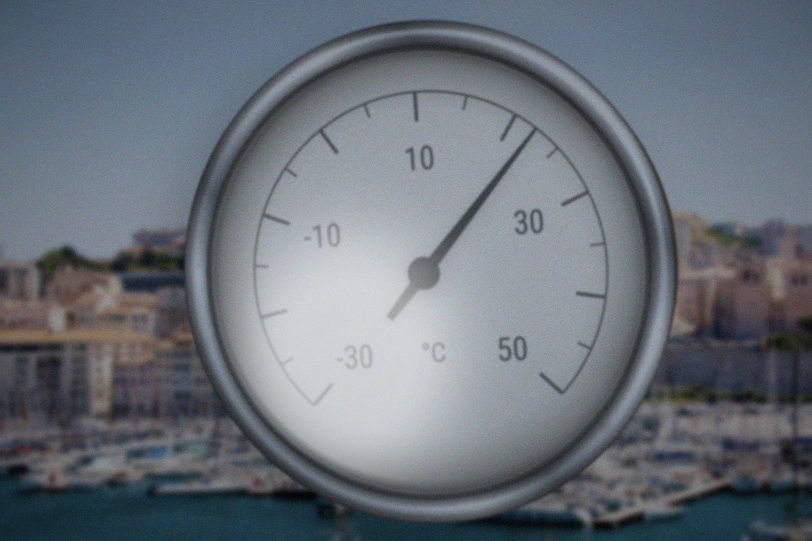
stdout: 22.5 °C
